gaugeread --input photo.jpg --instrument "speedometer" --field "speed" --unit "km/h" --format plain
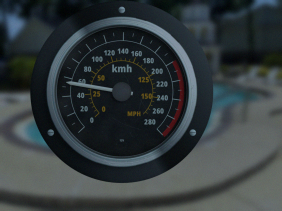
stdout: 55 km/h
